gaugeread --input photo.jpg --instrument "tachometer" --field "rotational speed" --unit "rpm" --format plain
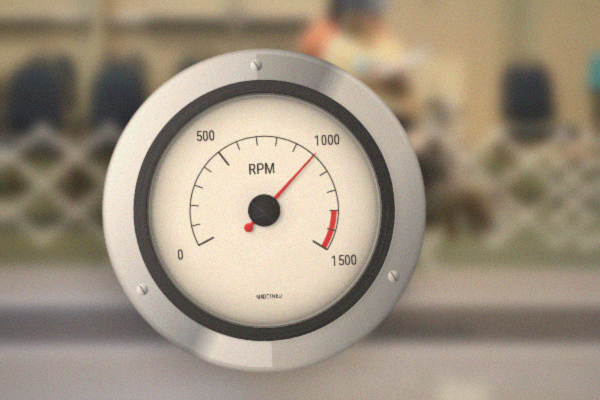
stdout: 1000 rpm
